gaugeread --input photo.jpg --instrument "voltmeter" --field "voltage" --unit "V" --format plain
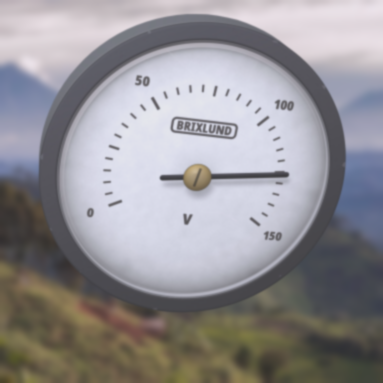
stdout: 125 V
